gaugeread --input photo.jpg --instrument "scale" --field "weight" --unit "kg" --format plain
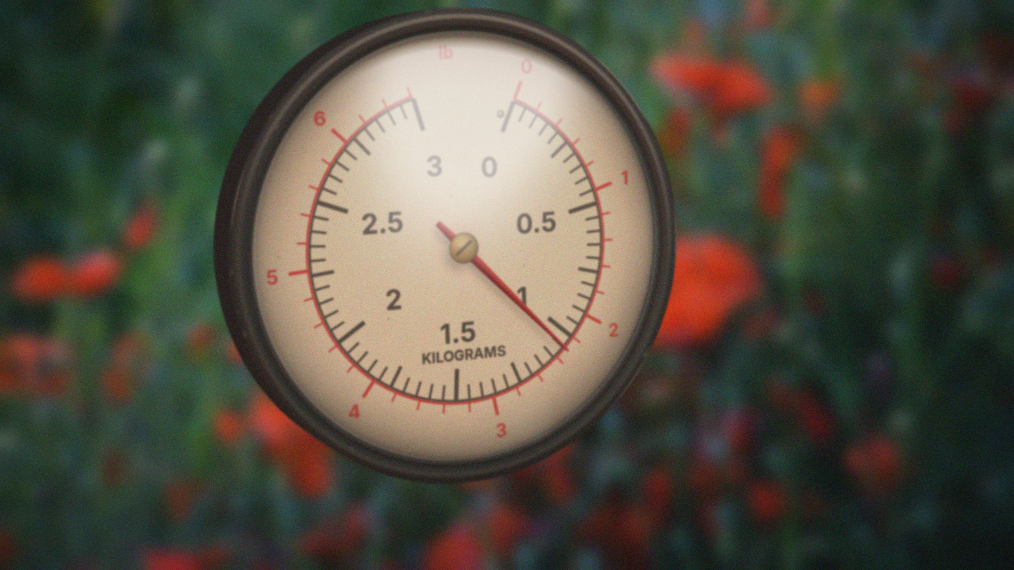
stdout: 1.05 kg
